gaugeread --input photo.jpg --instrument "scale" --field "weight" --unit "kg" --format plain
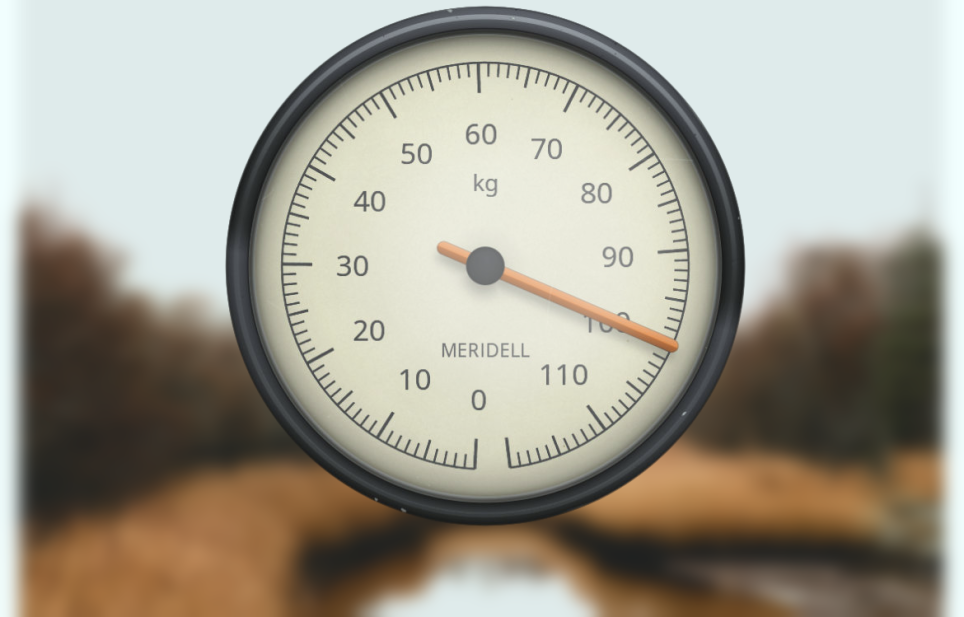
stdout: 99.5 kg
